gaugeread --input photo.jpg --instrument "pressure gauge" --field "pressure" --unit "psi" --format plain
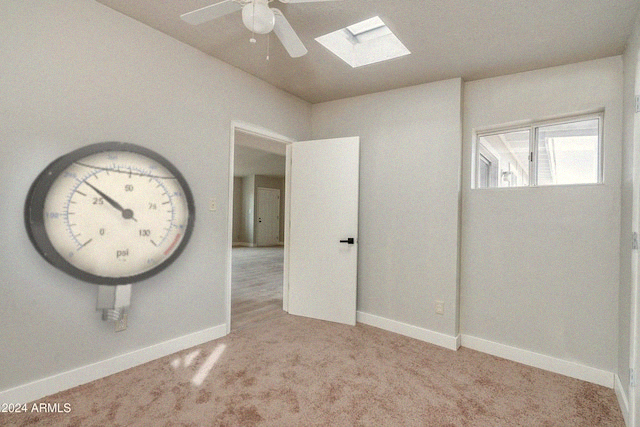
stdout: 30 psi
